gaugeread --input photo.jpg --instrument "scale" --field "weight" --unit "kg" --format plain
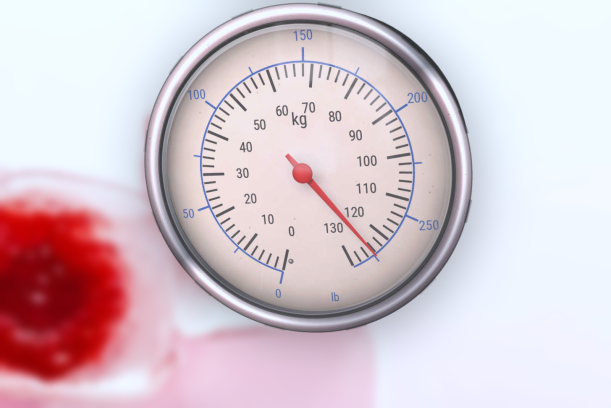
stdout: 124 kg
